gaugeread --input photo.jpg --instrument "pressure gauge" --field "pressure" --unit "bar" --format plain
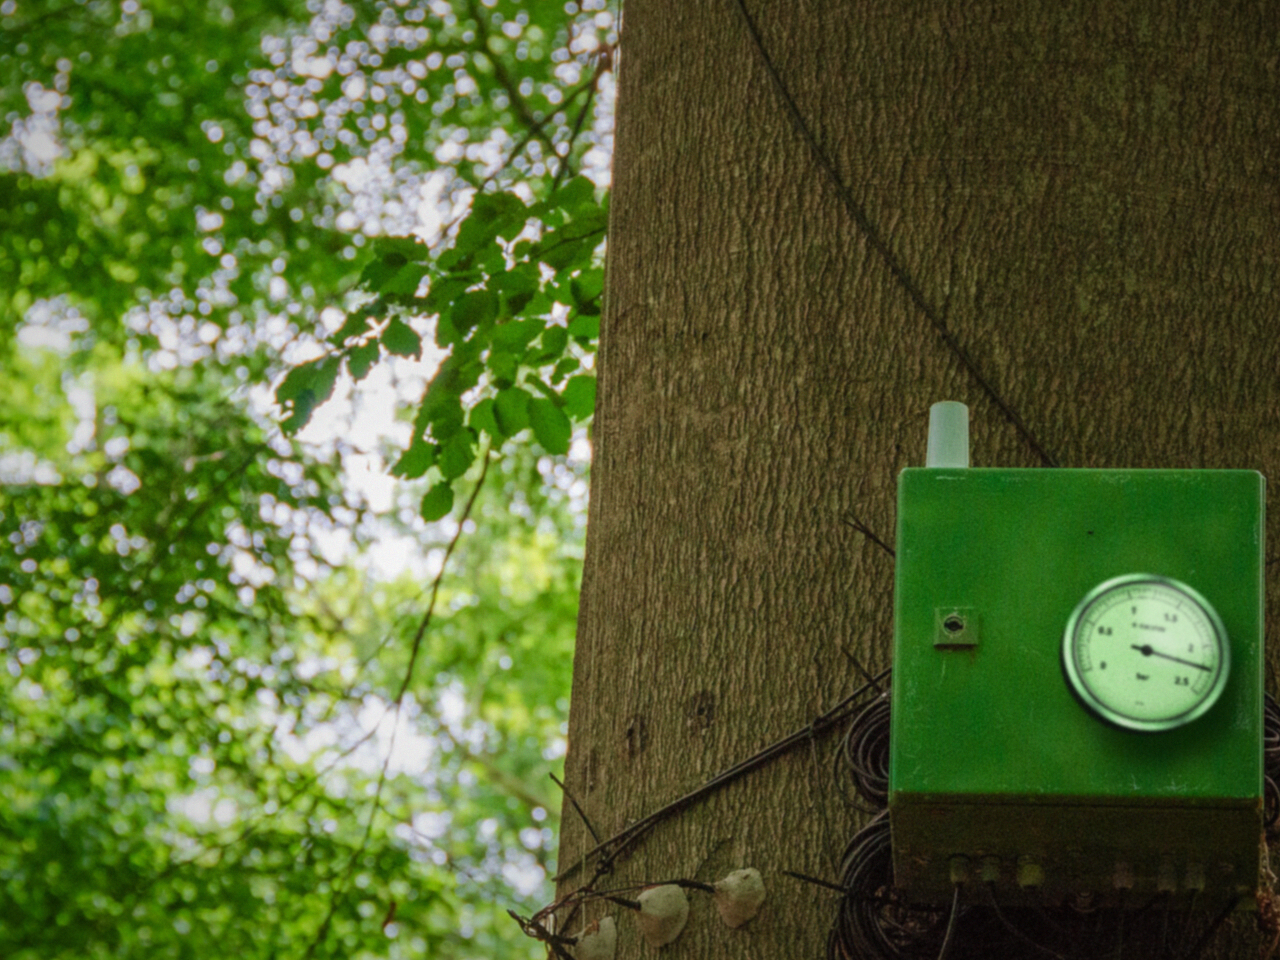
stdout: 2.25 bar
